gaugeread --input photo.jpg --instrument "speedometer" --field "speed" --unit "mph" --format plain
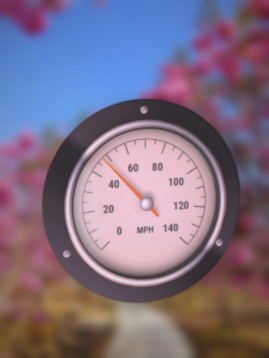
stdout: 47.5 mph
